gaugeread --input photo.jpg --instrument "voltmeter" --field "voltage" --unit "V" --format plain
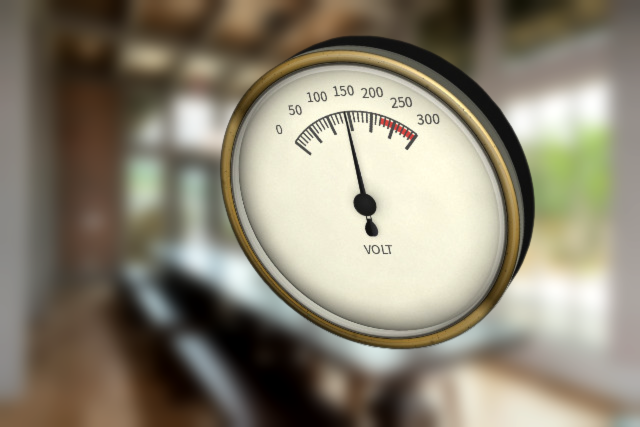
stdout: 150 V
